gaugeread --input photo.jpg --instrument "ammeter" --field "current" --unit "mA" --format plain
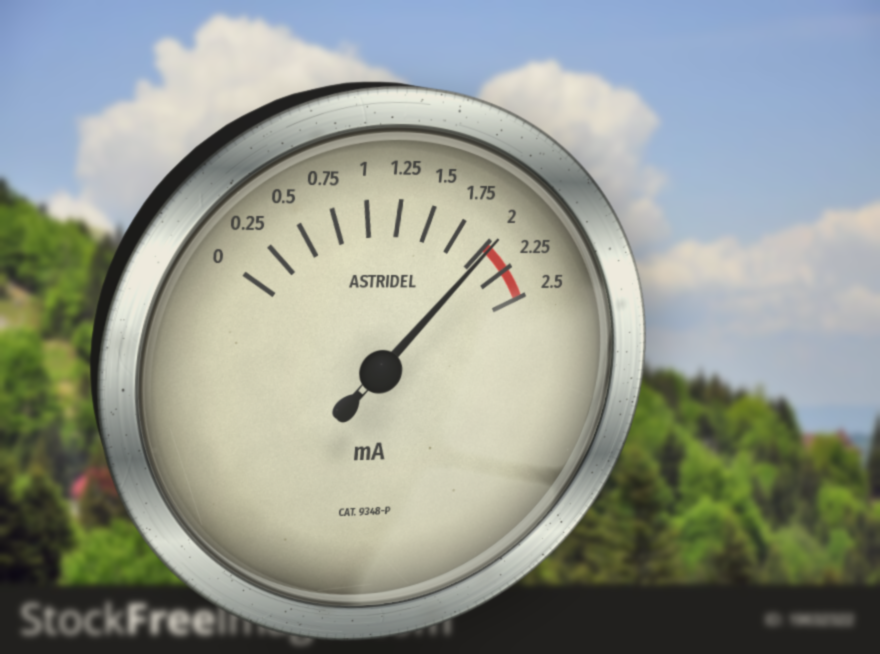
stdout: 2 mA
